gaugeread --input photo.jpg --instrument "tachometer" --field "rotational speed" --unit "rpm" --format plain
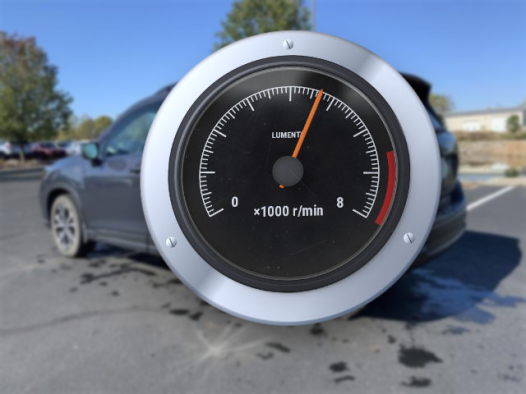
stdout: 4700 rpm
